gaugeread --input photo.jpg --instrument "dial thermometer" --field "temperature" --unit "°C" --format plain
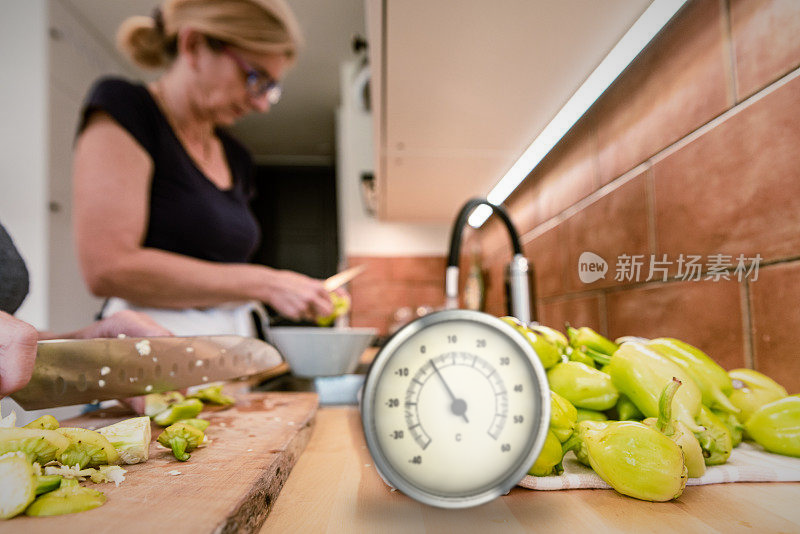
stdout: 0 °C
